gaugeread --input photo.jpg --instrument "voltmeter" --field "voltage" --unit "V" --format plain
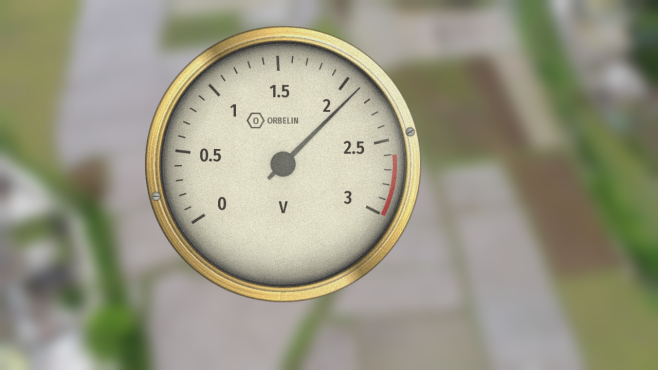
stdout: 2.1 V
